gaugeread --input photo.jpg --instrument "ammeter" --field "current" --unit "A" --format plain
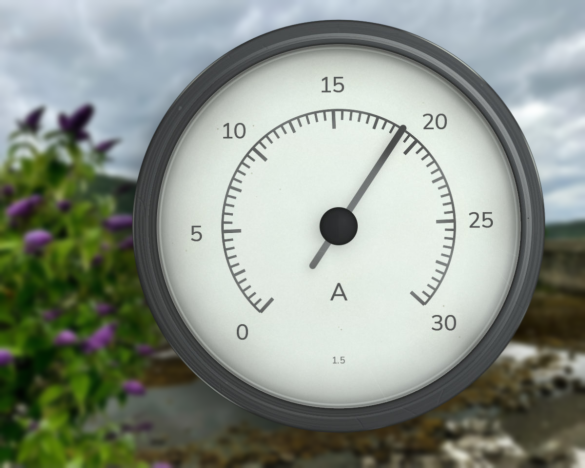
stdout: 19 A
